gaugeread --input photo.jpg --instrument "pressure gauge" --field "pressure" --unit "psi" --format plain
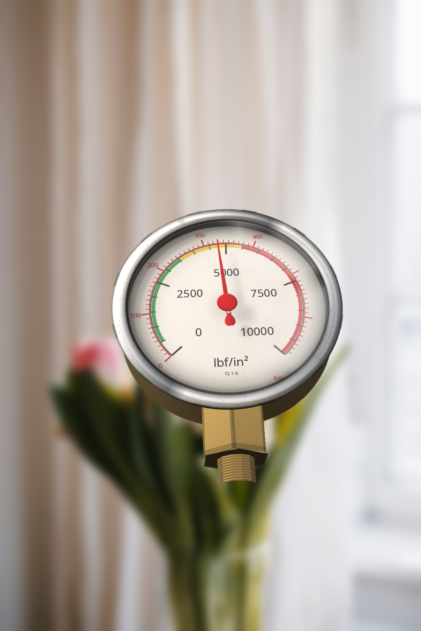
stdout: 4750 psi
